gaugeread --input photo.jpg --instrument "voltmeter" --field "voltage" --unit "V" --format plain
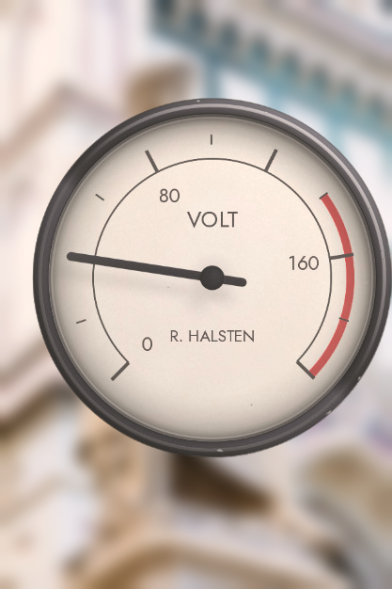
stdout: 40 V
